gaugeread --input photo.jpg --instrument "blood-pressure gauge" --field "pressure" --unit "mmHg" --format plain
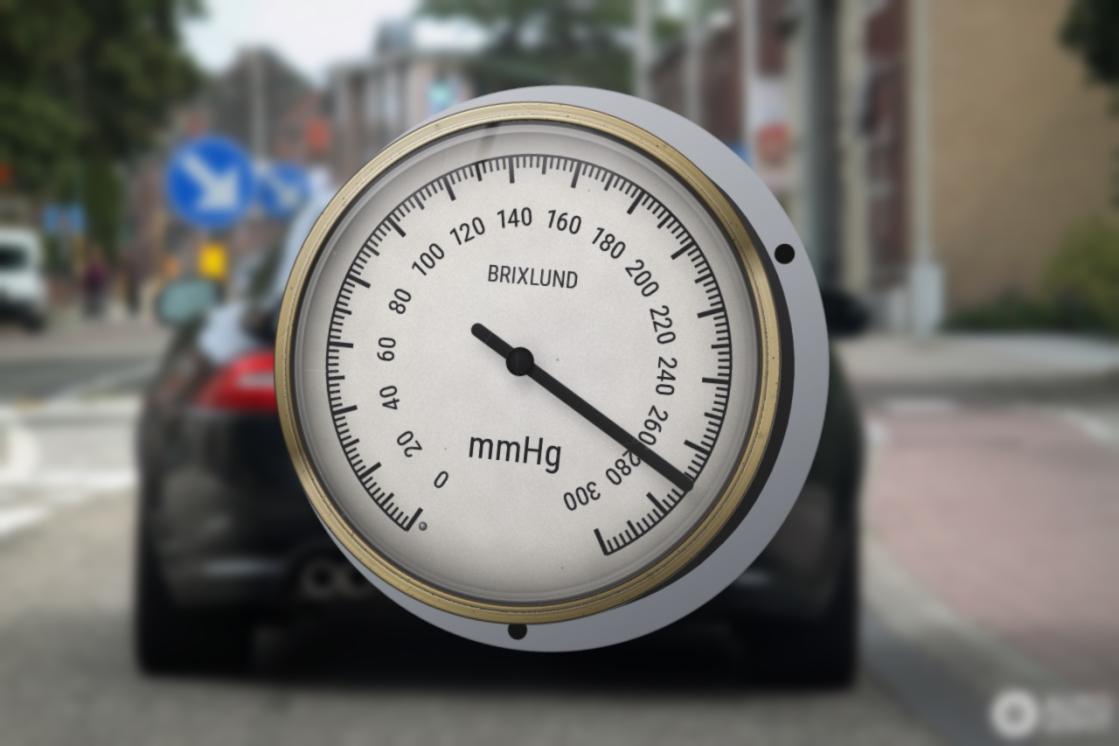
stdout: 270 mmHg
